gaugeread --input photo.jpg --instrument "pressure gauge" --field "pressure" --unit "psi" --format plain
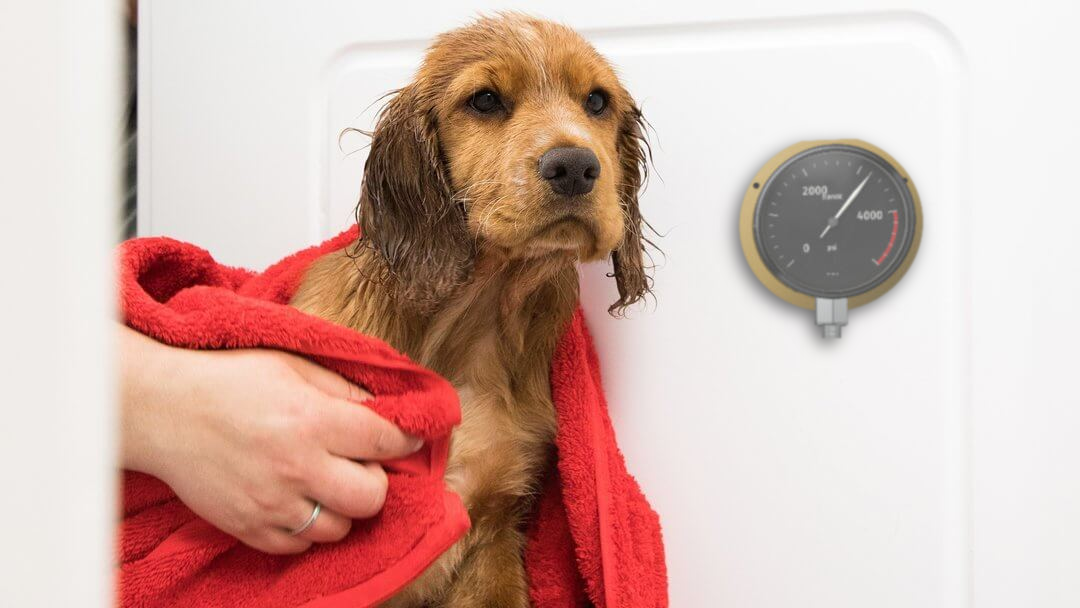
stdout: 3200 psi
